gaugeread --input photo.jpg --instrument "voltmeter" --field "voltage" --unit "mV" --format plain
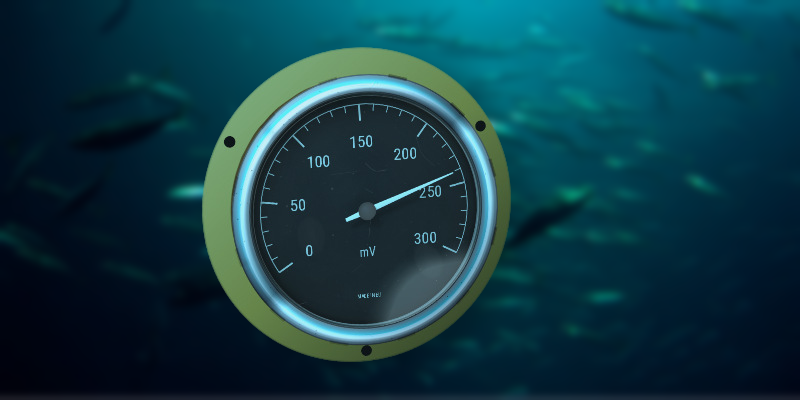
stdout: 240 mV
